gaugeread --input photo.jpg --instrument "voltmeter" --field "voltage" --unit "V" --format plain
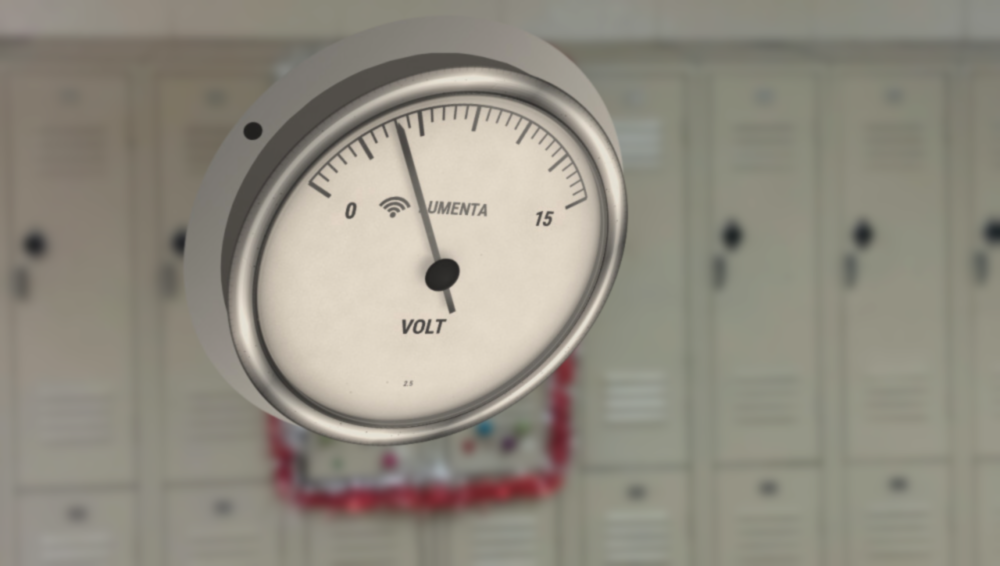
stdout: 4 V
